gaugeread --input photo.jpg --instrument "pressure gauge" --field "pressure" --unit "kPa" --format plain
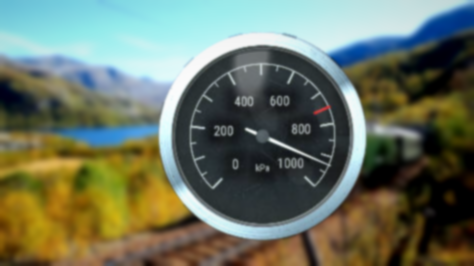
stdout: 925 kPa
